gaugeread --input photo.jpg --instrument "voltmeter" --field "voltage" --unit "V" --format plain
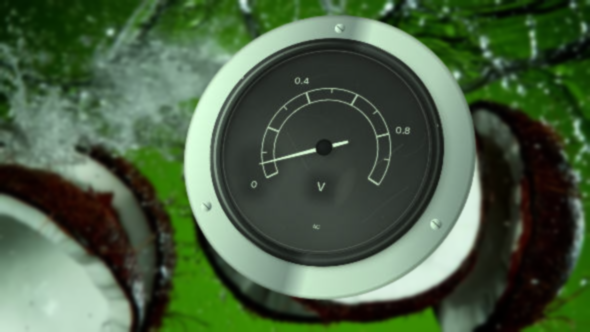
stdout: 0.05 V
